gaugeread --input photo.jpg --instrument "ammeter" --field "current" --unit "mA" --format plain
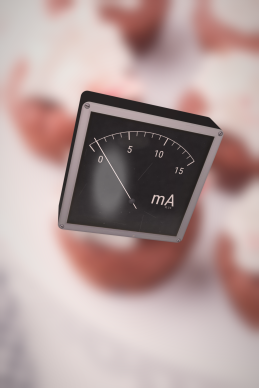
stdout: 1 mA
